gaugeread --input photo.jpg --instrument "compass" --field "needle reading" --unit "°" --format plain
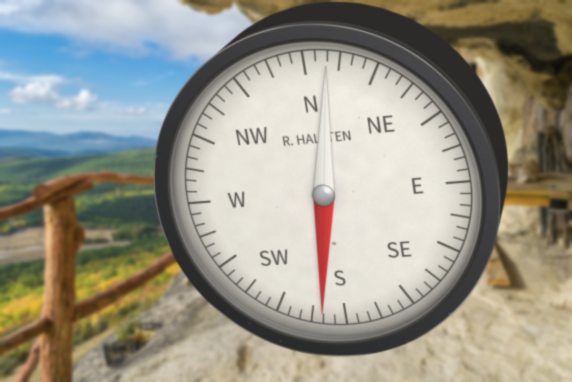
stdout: 190 °
